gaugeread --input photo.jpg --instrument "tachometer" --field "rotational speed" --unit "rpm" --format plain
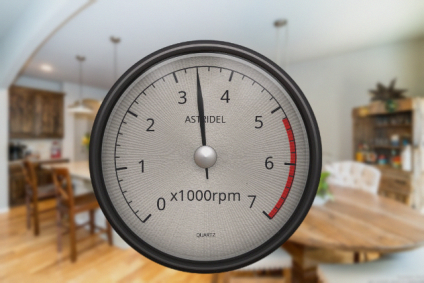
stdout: 3400 rpm
